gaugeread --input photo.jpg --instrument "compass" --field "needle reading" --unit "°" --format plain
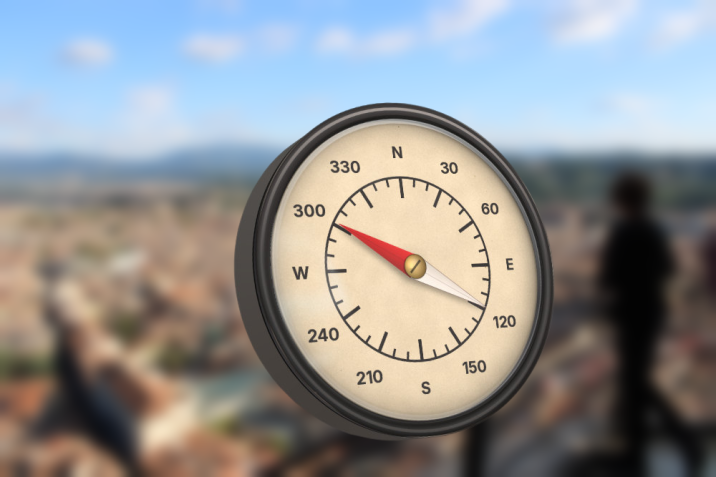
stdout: 300 °
